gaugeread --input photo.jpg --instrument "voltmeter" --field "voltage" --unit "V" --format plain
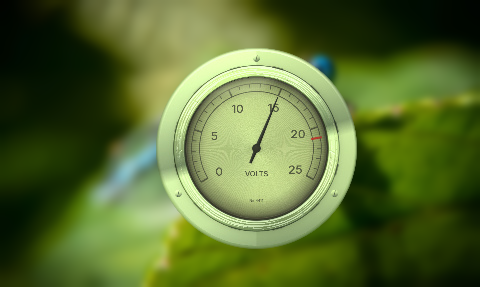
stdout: 15 V
